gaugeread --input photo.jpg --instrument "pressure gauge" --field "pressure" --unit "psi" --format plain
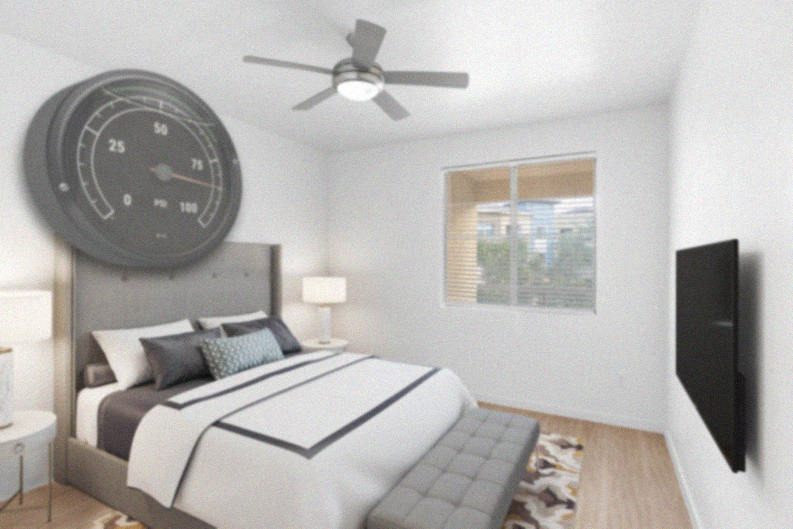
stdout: 85 psi
